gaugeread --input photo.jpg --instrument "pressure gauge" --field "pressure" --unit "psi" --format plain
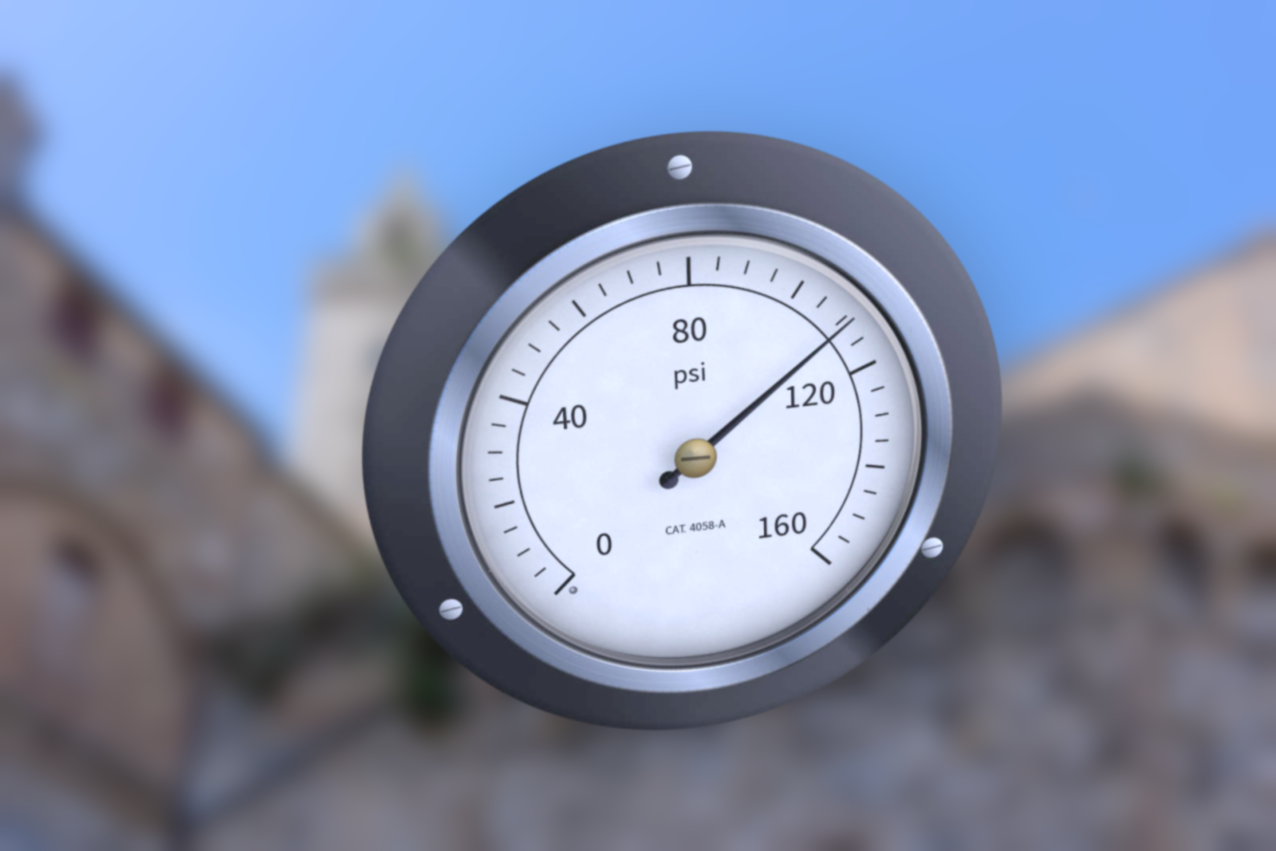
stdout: 110 psi
